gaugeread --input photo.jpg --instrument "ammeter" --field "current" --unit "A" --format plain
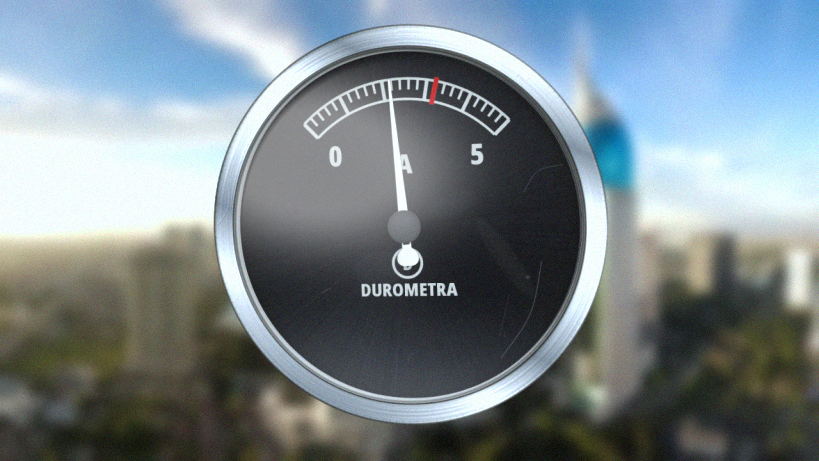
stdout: 2.2 A
